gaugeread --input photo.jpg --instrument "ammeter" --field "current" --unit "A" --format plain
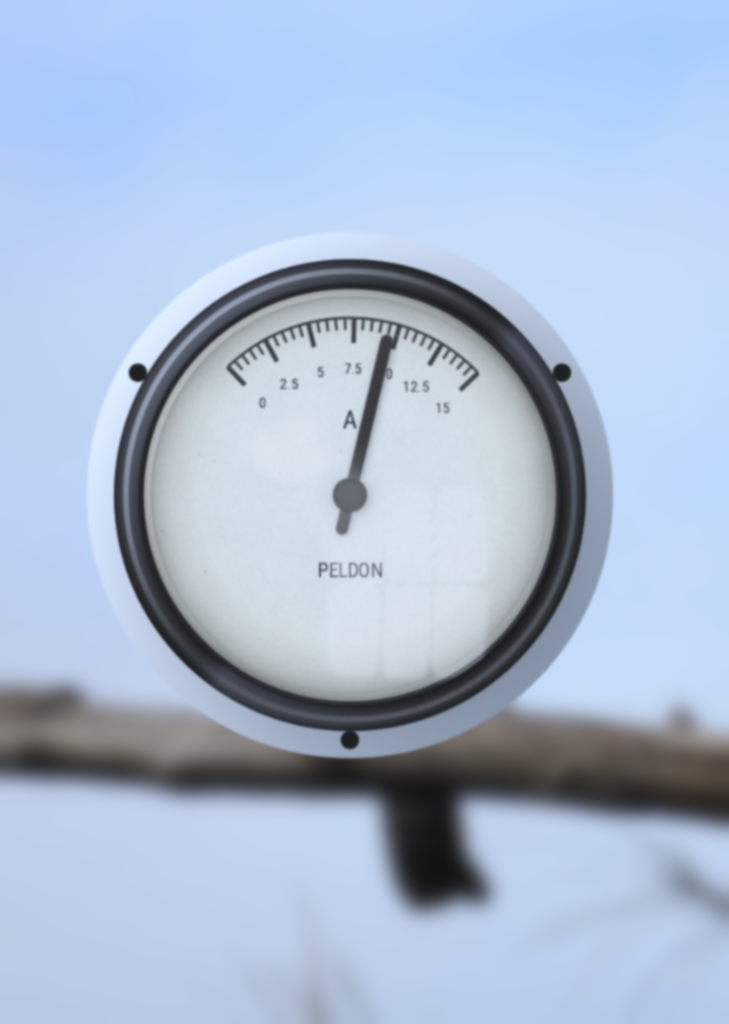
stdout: 9.5 A
